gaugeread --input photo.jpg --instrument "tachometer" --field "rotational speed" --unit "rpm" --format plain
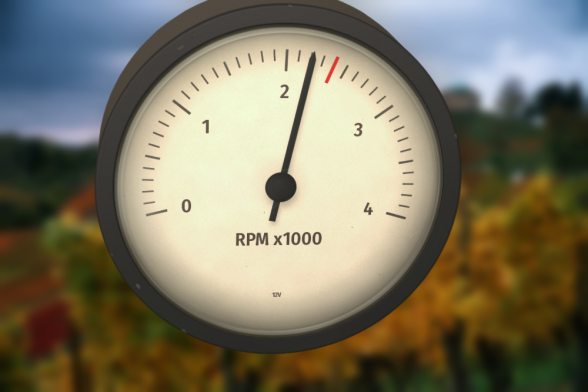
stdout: 2200 rpm
